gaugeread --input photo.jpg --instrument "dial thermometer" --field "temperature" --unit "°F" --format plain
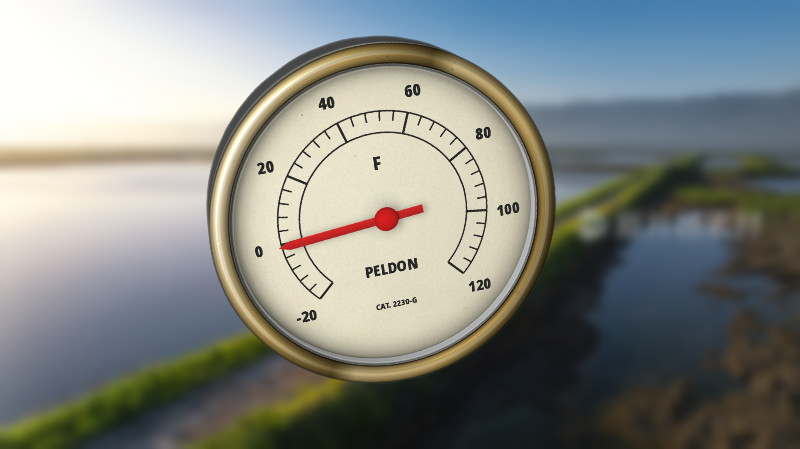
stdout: 0 °F
